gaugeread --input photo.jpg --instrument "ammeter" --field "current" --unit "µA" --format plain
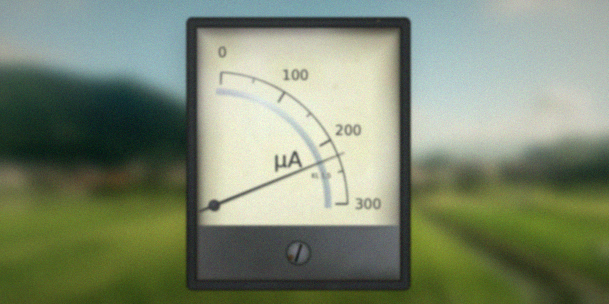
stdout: 225 µA
